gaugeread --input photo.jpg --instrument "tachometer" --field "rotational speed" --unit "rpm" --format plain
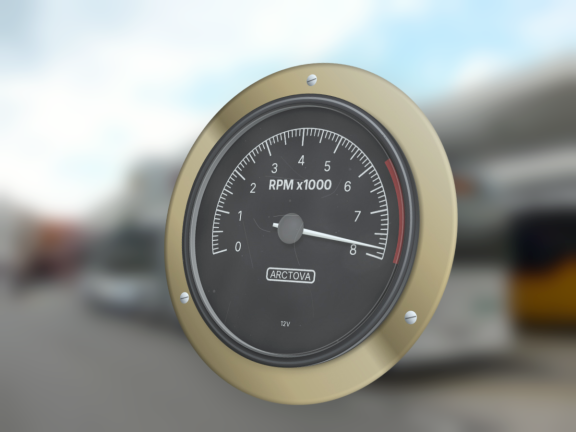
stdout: 7800 rpm
